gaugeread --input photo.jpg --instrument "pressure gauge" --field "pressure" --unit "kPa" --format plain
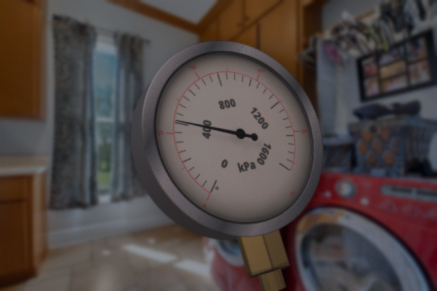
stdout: 400 kPa
